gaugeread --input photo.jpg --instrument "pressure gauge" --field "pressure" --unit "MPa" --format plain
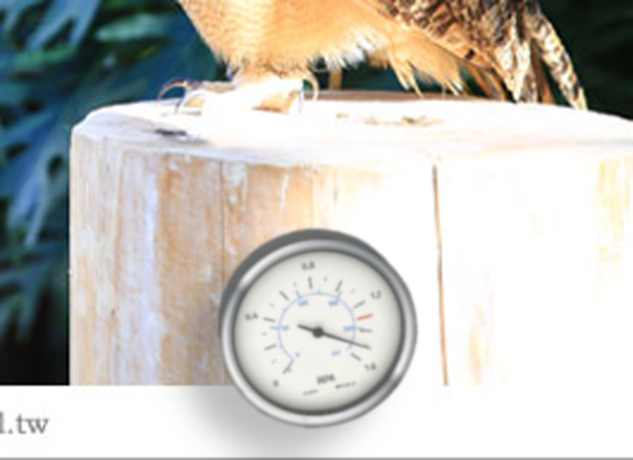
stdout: 1.5 MPa
